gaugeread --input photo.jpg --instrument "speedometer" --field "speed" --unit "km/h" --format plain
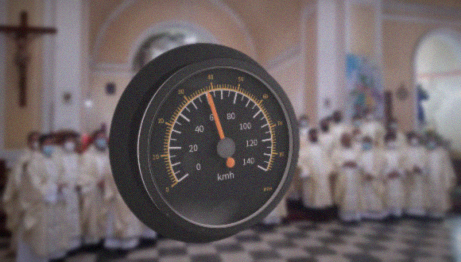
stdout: 60 km/h
